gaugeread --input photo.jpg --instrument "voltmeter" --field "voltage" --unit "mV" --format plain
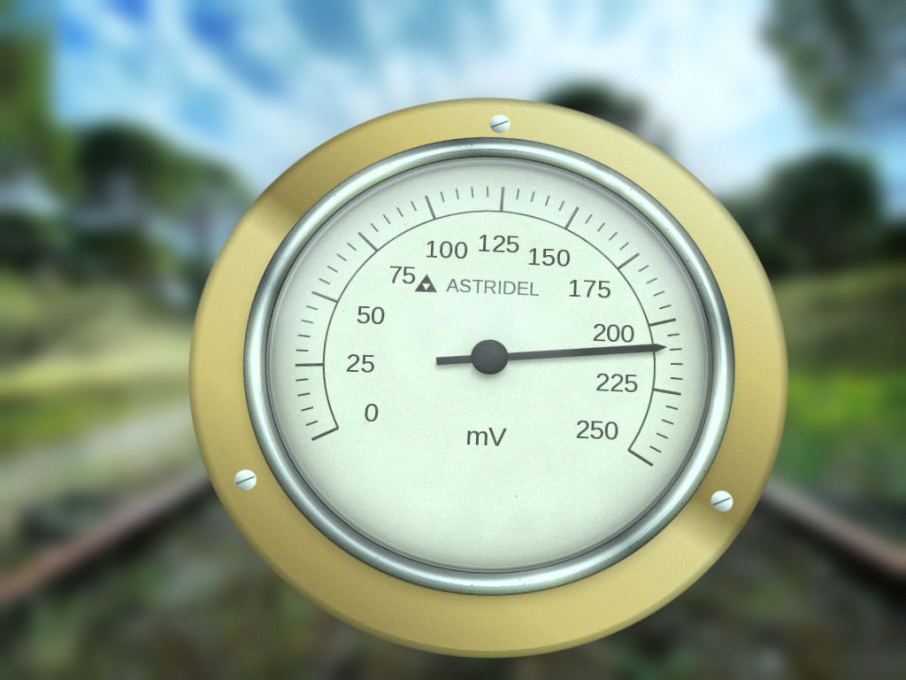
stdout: 210 mV
